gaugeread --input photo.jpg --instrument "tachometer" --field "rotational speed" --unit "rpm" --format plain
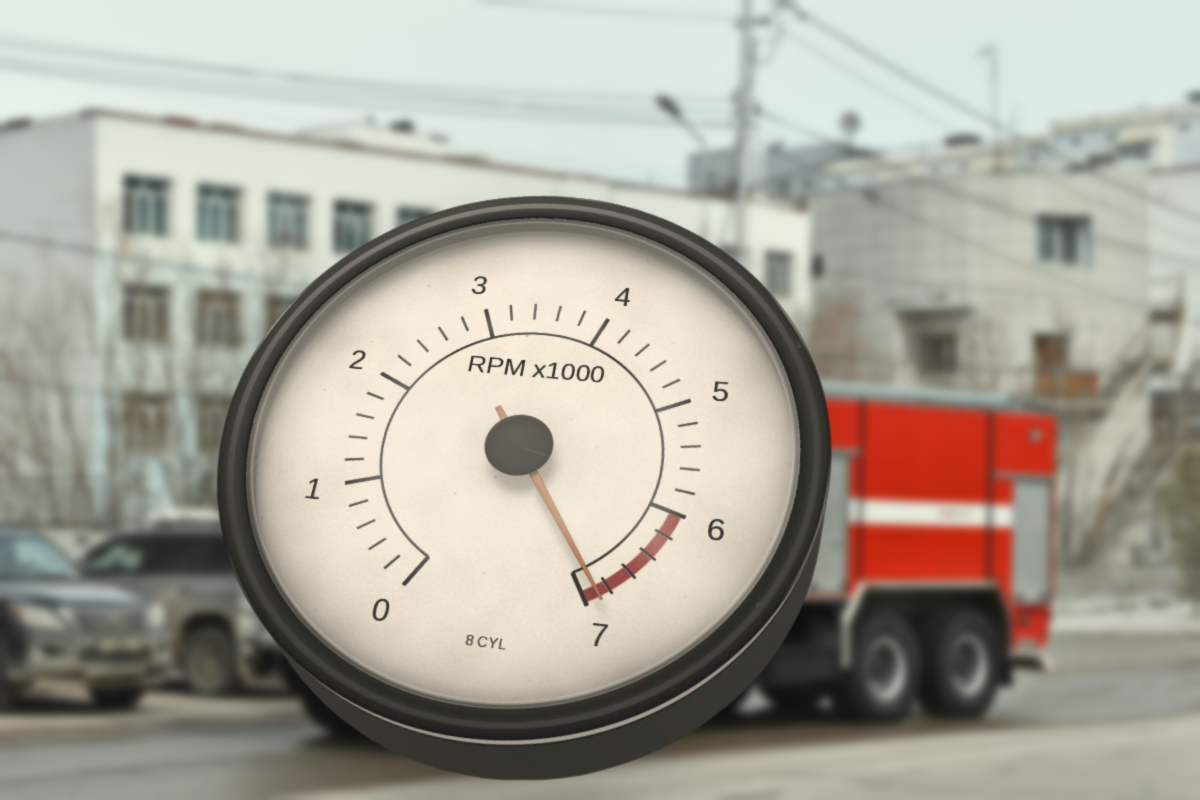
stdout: 6900 rpm
